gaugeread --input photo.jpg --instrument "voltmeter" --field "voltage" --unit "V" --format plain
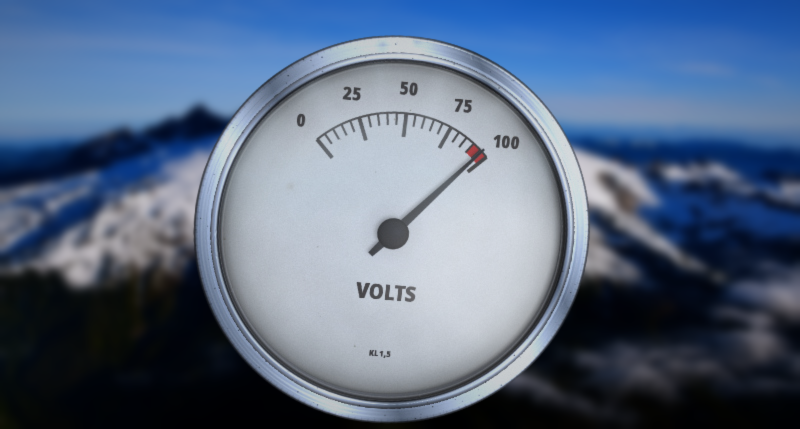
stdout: 95 V
